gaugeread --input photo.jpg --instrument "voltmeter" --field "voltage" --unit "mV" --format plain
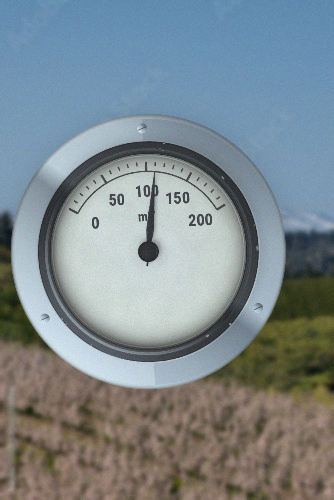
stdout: 110 mV
